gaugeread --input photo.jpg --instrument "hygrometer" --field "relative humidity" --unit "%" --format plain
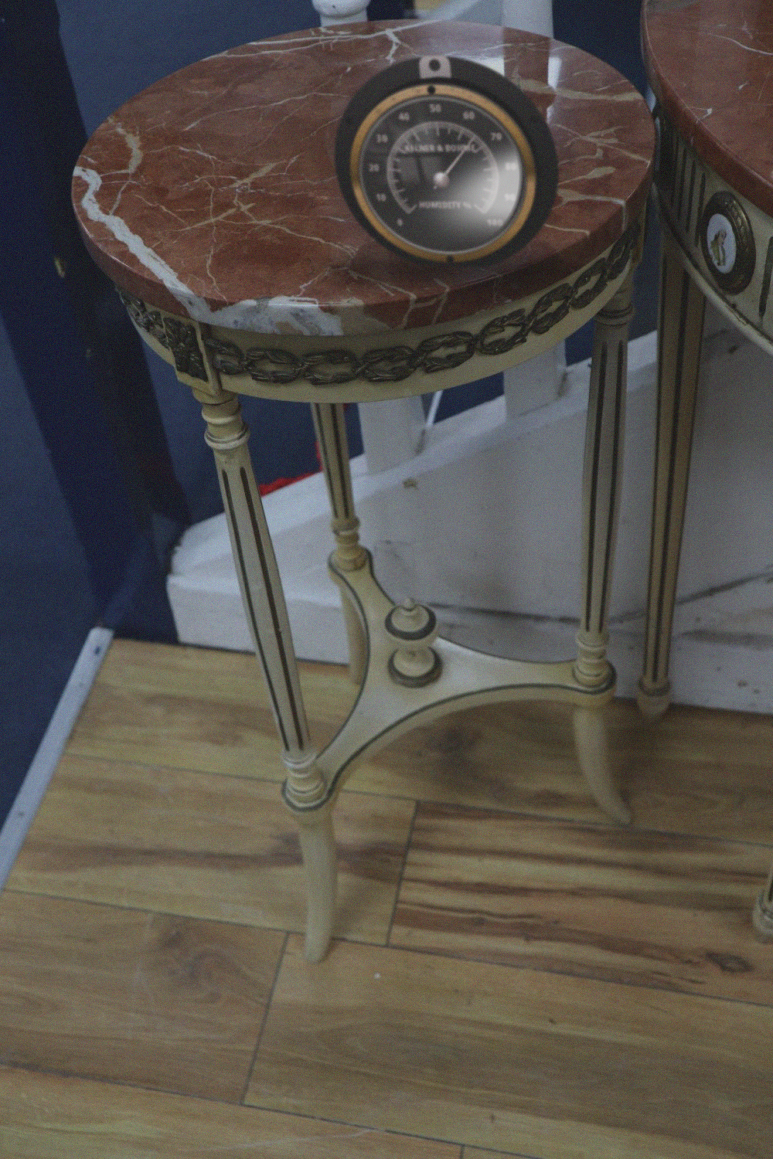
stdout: 65 %
